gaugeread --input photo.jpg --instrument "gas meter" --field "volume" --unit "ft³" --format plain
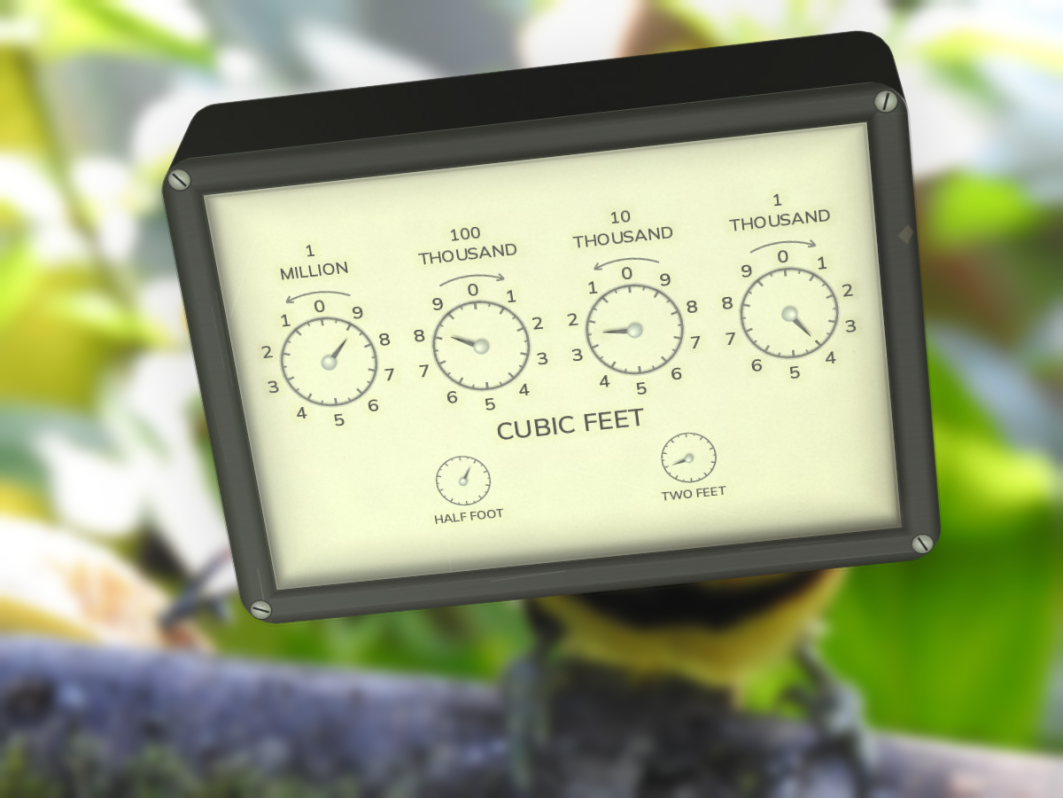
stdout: 882400 ft³
